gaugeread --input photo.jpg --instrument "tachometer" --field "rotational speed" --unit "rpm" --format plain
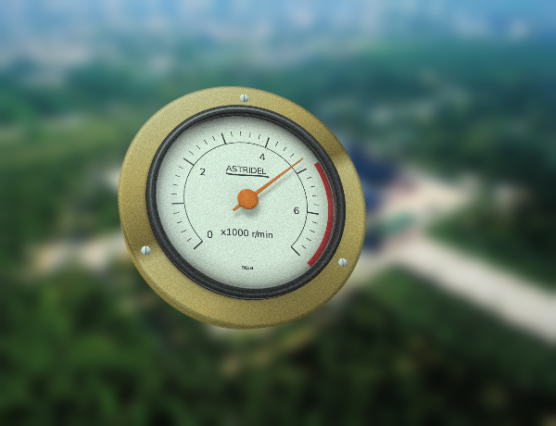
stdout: 4800 rpm
